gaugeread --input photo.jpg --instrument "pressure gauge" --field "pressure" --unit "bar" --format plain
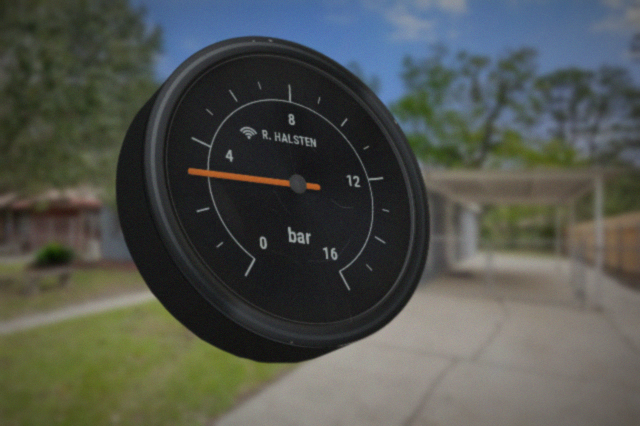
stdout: 3 bar
